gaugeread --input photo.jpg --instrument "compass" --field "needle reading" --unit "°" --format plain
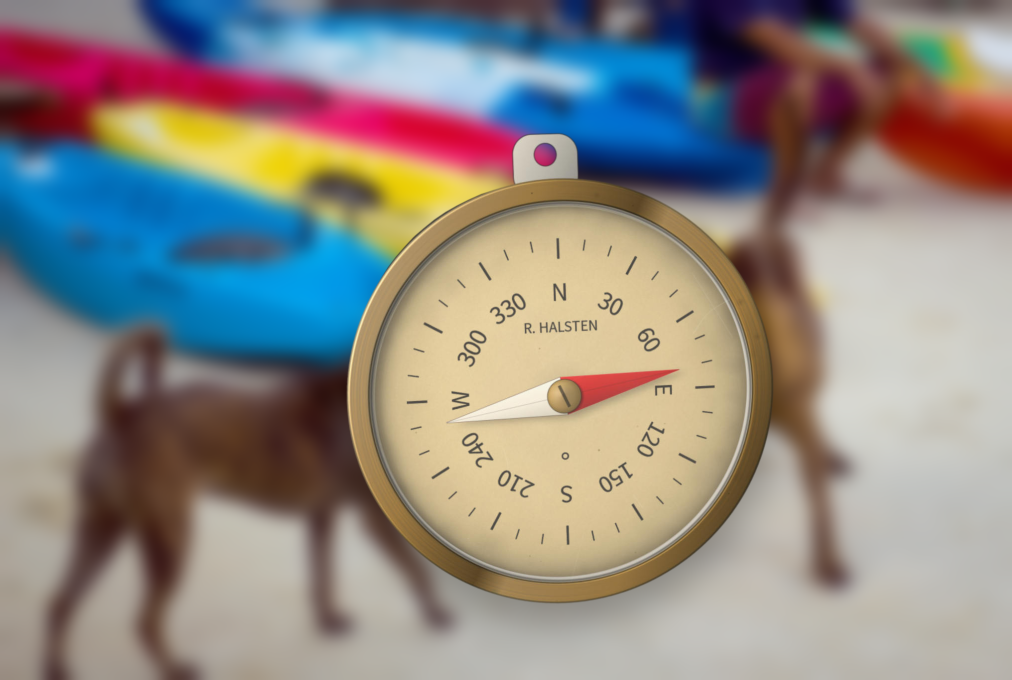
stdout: 80 °
